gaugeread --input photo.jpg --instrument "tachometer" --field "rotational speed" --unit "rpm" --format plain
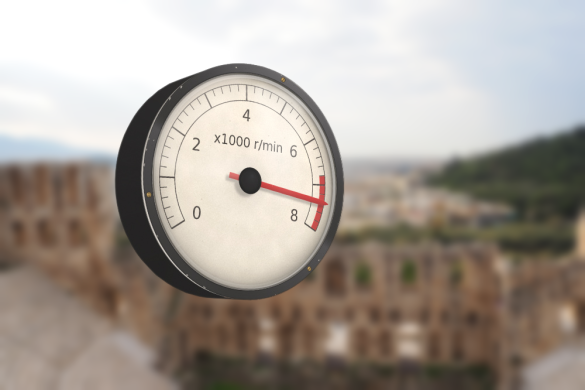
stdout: 7400 rpm
